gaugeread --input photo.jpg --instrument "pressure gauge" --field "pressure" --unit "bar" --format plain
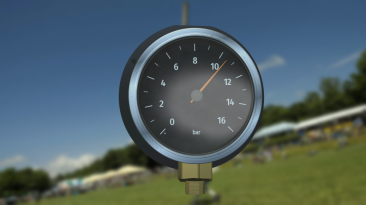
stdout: 10.5 bar
